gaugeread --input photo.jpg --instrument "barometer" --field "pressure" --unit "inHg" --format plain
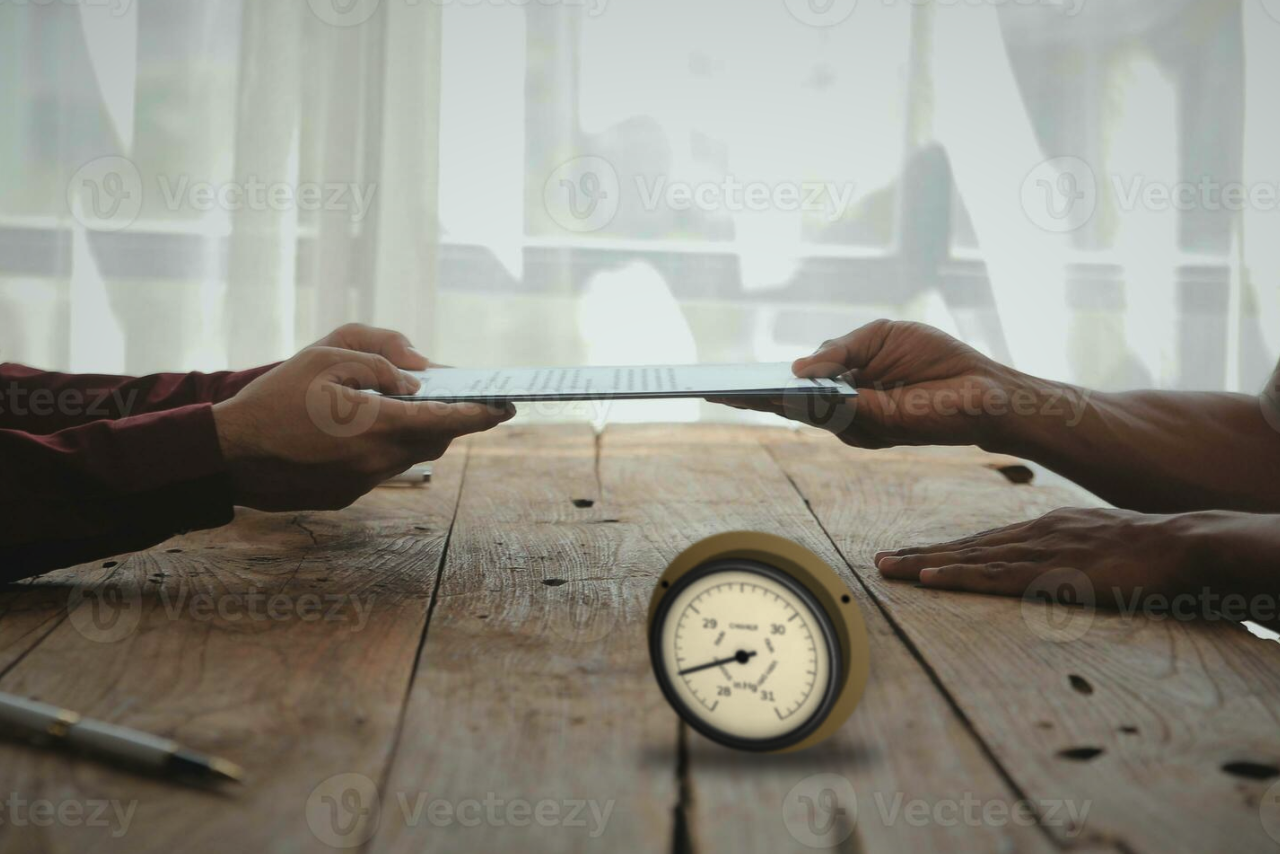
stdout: 28.4 inHg
